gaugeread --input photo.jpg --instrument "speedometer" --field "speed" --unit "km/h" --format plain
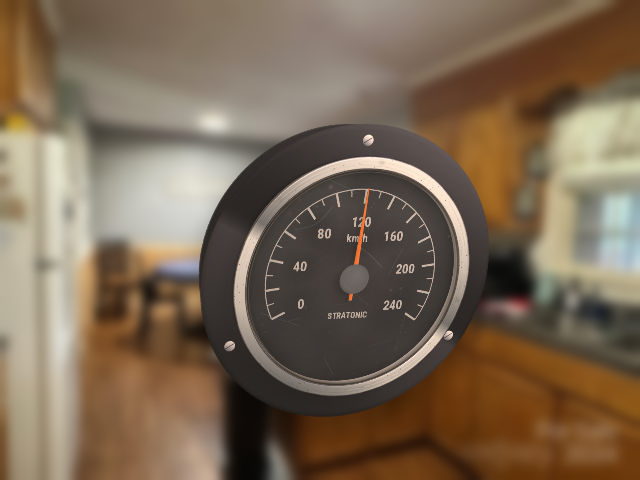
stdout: 120 km/h
